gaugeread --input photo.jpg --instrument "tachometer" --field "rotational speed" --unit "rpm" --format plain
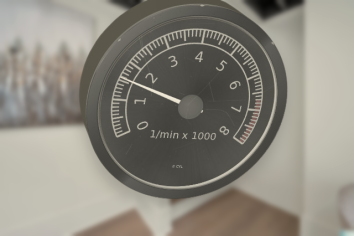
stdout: 1600 rpm
